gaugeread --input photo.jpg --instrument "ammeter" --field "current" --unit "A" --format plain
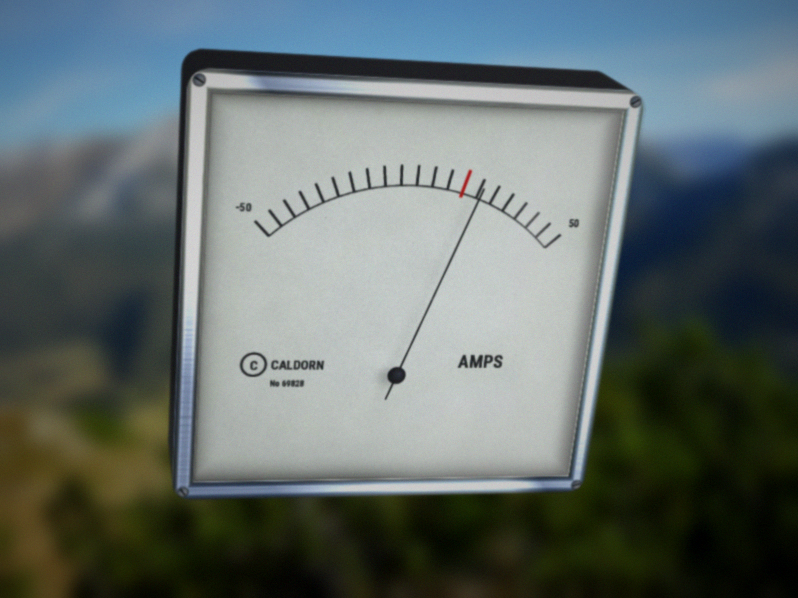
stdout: 20 A
